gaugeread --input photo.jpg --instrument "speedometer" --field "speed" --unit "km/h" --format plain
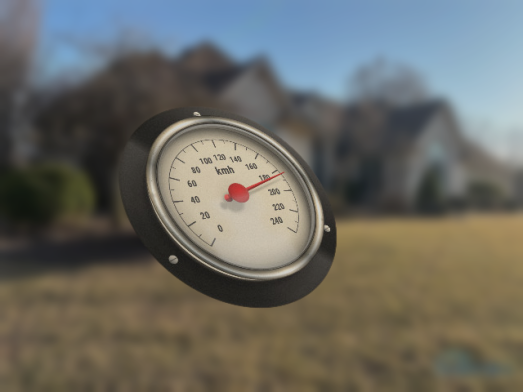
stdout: 185 km/h
